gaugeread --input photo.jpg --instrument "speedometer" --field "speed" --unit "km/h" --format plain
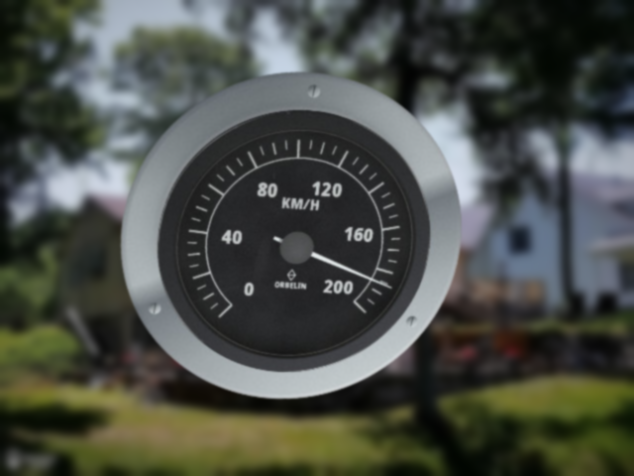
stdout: 185 km/h
